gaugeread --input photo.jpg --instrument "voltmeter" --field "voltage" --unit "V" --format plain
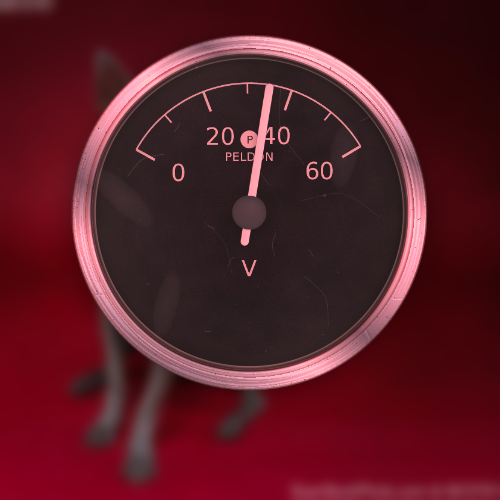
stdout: 35 V
